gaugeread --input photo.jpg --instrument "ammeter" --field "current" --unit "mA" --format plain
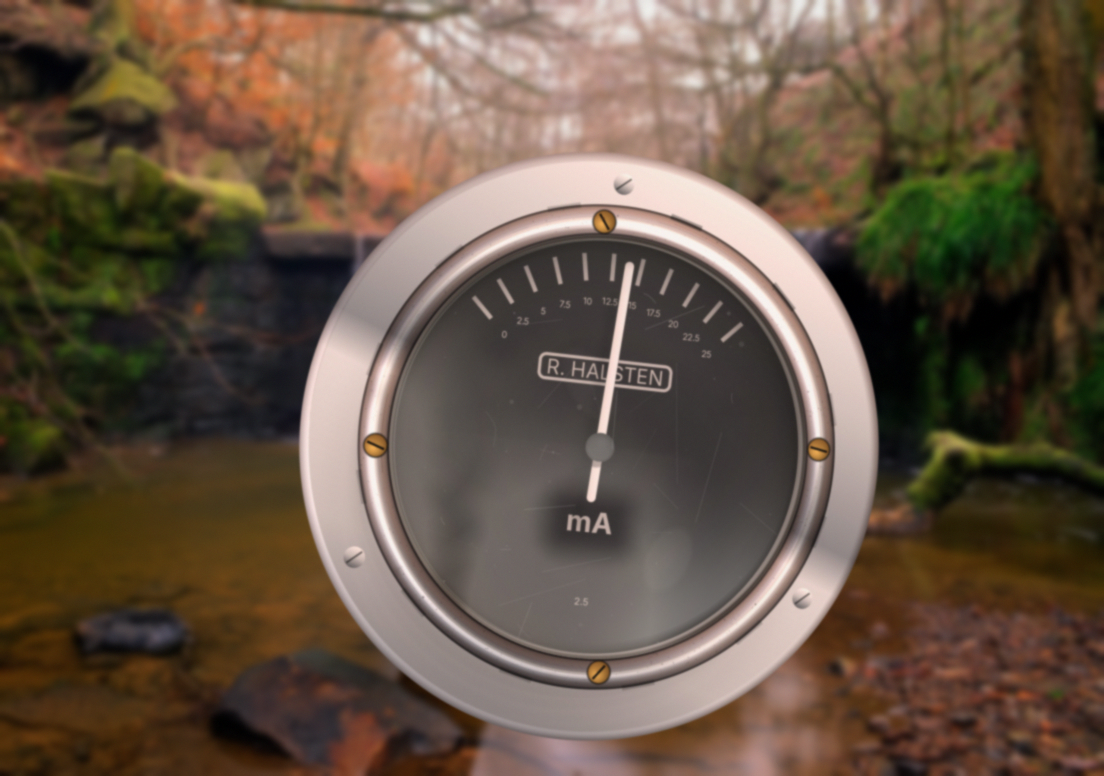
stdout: 13.75 mA
